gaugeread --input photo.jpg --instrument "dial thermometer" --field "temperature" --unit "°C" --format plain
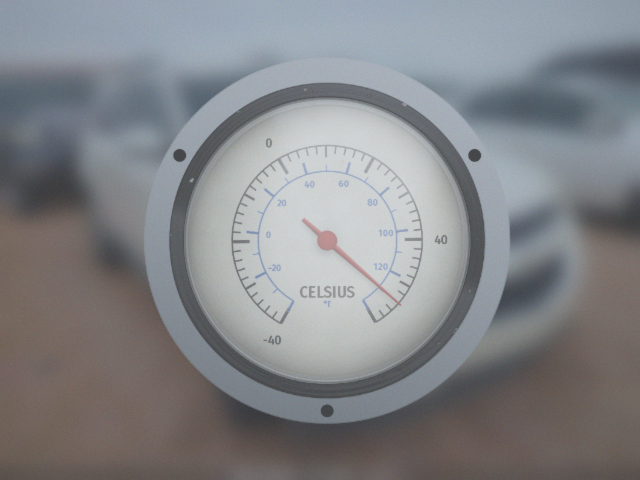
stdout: 54 °C
